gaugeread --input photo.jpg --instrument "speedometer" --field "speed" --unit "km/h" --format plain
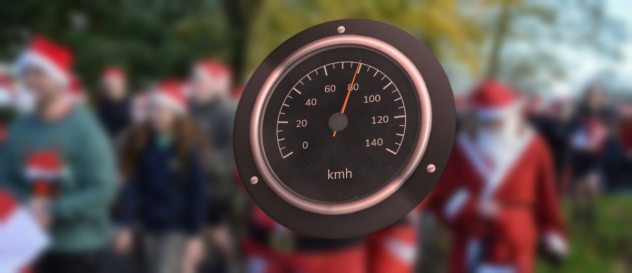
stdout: 80 km/h
